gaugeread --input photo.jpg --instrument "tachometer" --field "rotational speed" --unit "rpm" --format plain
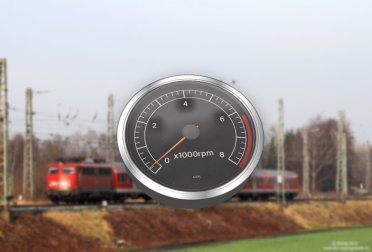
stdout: 200 rpm
